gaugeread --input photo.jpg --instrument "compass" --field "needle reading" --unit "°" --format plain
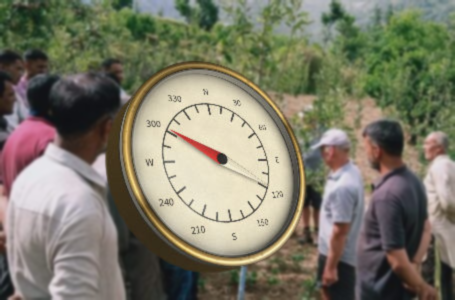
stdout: 300 °
